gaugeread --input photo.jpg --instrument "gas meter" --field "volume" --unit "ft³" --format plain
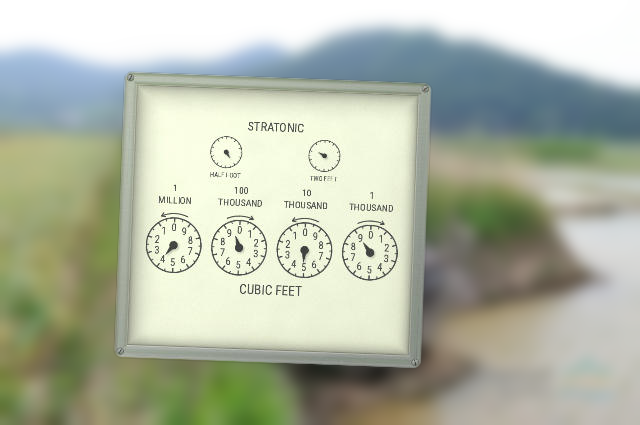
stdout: 394900 ft³
